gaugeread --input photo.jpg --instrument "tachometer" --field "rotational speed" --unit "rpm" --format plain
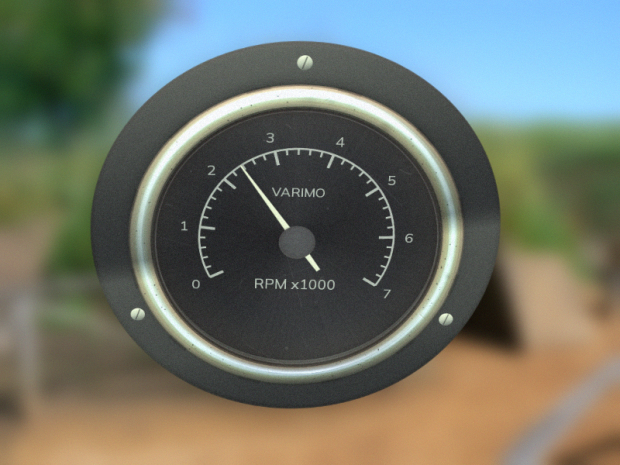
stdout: 2400 rpm
